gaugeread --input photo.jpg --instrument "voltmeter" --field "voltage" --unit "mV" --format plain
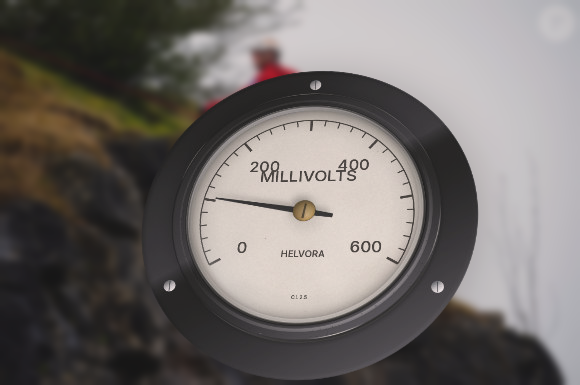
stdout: 100 mV
